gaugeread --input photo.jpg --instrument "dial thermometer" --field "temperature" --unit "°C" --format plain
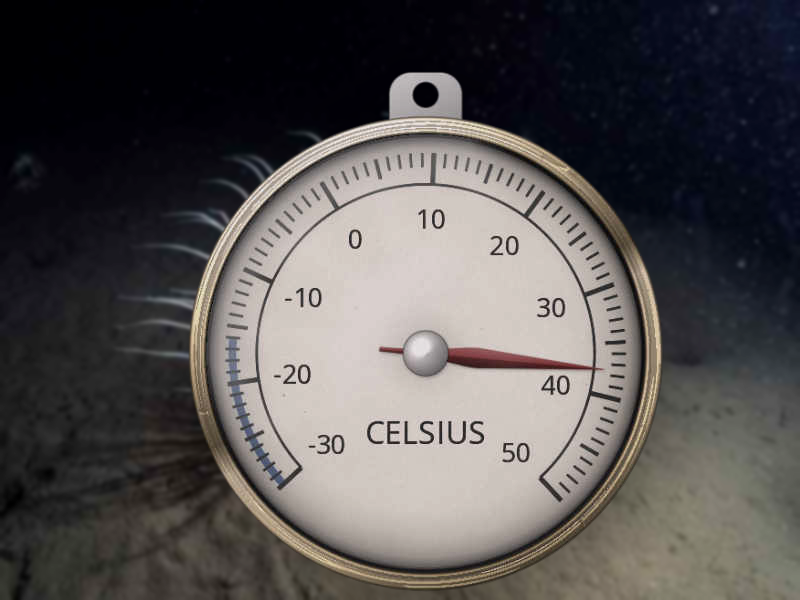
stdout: 37.5 °C
